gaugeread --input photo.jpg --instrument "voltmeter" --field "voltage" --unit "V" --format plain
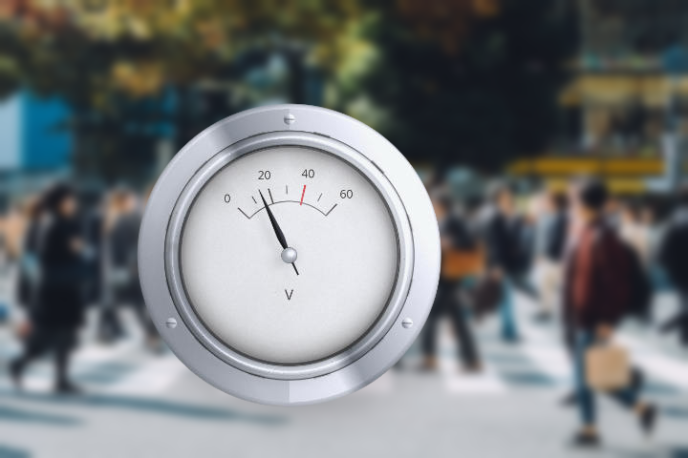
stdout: 15 V
